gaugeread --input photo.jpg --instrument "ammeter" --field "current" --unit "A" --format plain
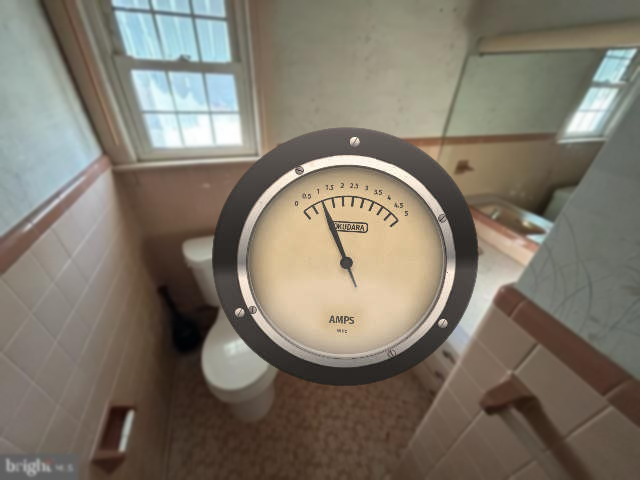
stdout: 1 A
